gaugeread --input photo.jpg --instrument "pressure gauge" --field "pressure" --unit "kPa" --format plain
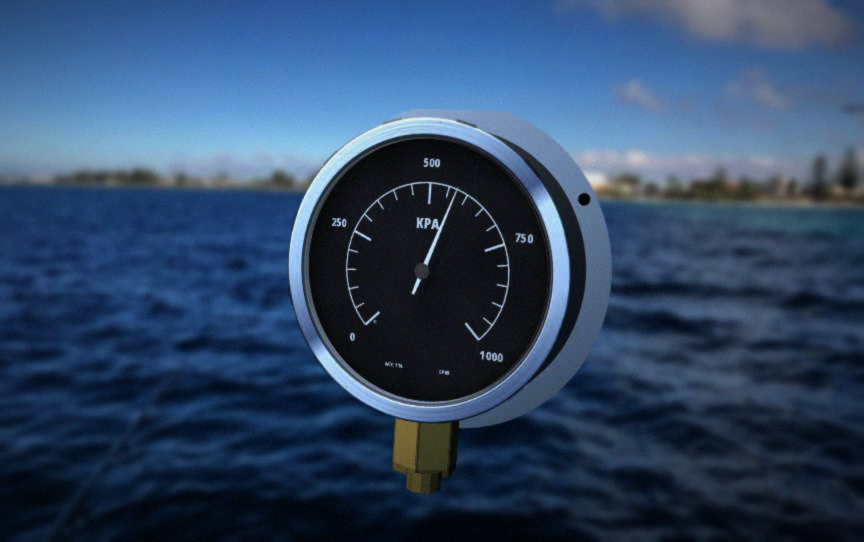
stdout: 575 kPa
